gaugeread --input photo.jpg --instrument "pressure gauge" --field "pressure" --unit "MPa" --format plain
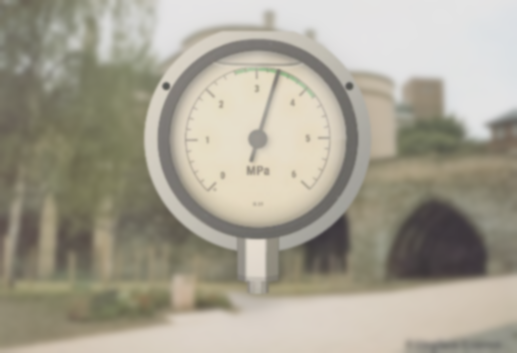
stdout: 3.4 MPa
